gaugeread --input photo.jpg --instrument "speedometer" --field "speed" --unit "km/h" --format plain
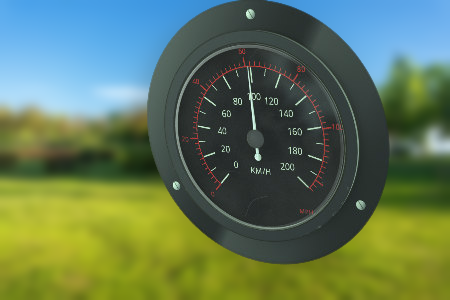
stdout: 100 km/h
